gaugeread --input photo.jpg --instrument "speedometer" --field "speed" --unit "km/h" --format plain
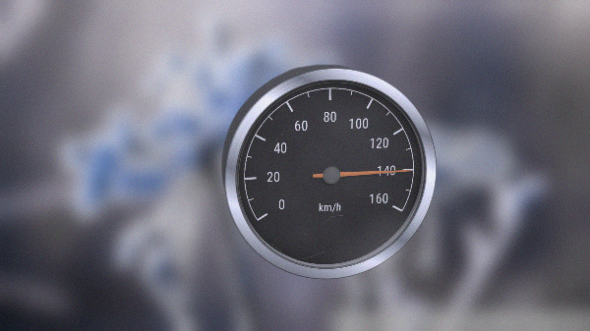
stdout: 140 km/h
